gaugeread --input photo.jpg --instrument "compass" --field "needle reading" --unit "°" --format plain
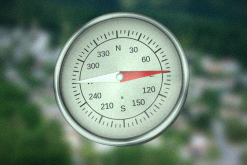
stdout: 90 °
